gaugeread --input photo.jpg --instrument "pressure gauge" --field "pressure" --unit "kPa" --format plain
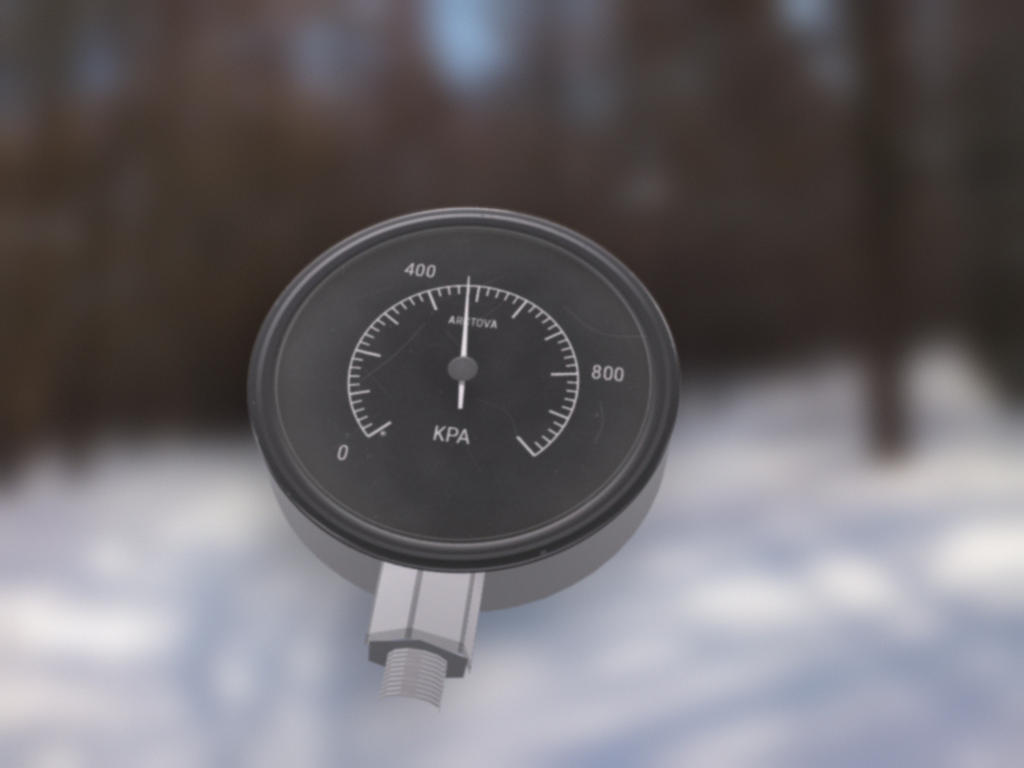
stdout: 480 kPa
